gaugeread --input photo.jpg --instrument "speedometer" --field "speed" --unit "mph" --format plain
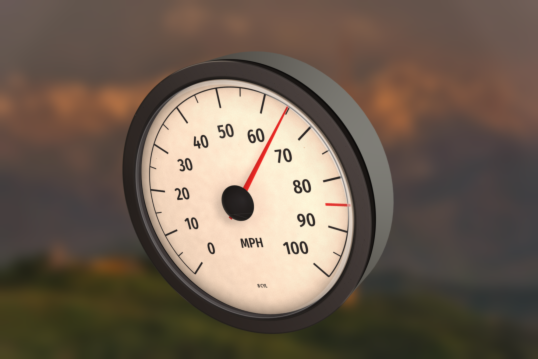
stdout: 65 mph
